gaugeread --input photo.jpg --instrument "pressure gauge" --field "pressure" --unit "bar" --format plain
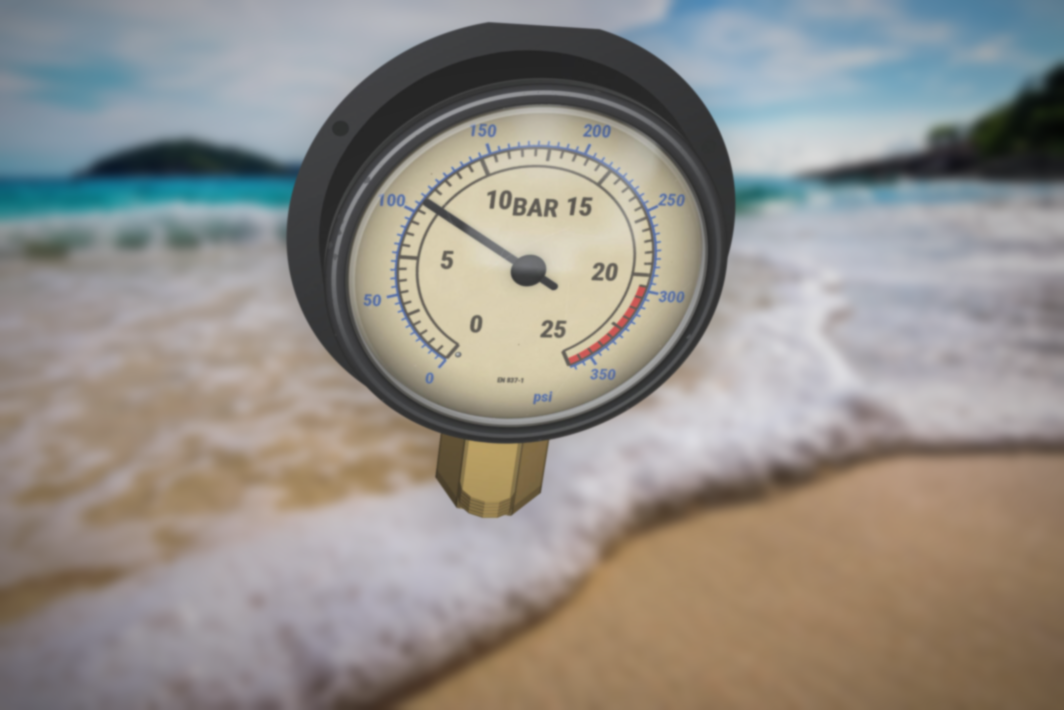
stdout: 7.5 bar
